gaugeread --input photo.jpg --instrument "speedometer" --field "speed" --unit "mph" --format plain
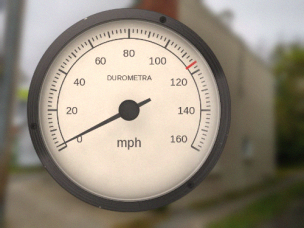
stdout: 2 mph
